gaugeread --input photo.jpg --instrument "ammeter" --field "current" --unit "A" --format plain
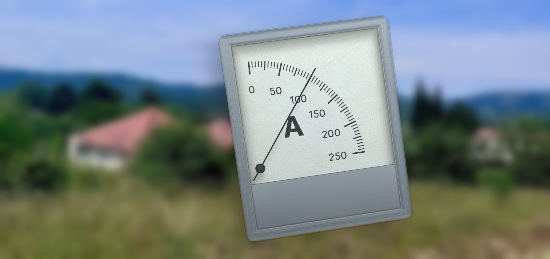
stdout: 100 A
